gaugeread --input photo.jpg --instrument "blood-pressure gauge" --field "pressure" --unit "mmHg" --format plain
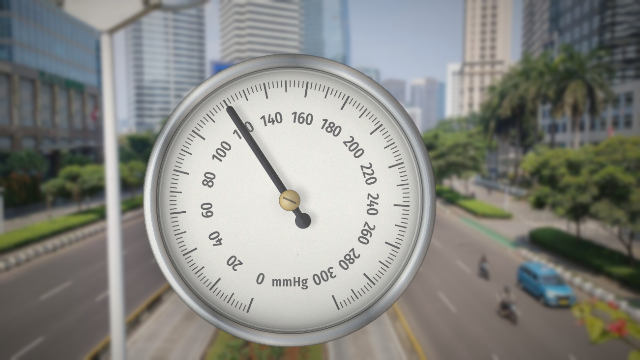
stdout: 120 mmHg
